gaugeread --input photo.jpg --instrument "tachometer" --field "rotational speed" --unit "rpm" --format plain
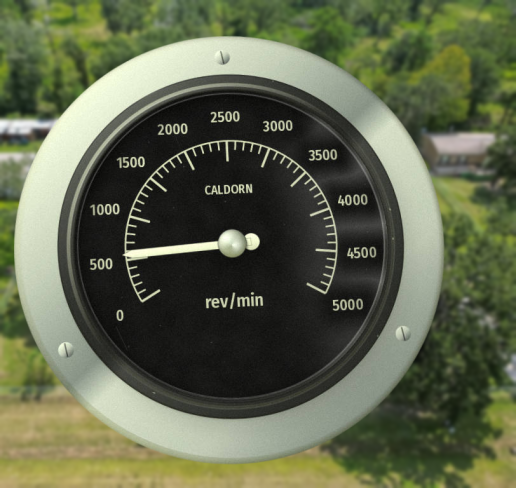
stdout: 550 rpm
